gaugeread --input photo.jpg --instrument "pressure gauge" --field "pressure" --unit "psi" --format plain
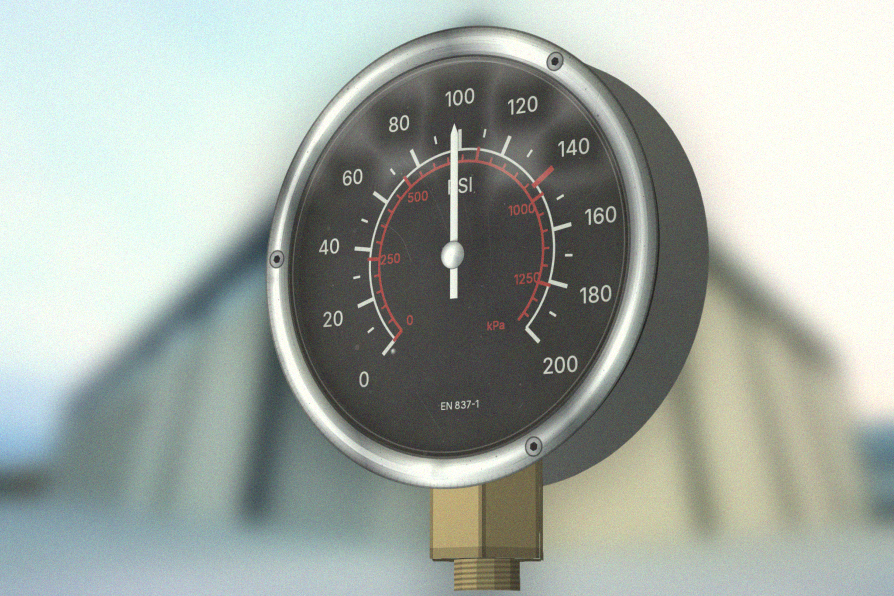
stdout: 100 psi
